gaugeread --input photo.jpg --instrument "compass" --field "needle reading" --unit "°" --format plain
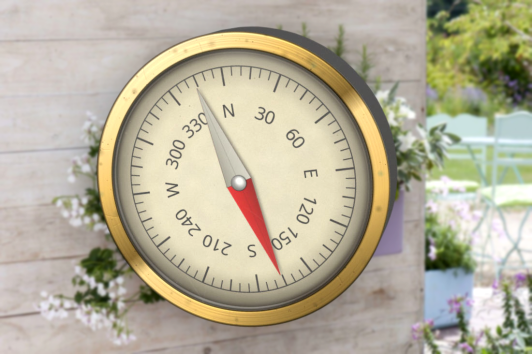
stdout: 165 °
